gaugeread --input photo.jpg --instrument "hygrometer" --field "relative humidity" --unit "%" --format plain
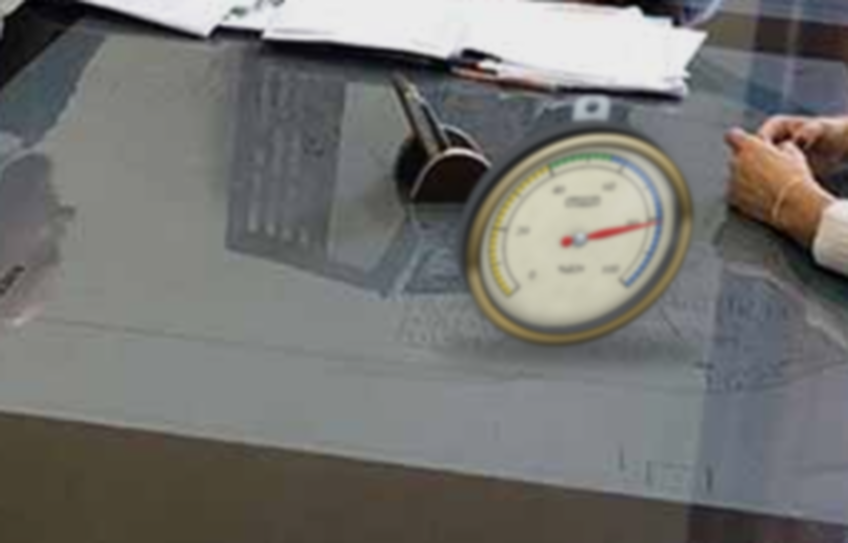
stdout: 80 %
